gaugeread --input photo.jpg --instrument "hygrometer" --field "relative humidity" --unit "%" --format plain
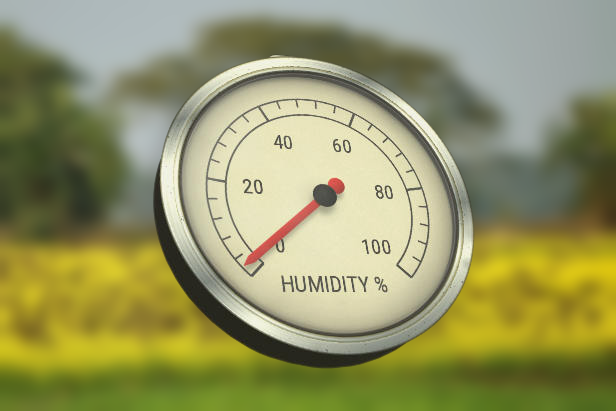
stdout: 2 %
